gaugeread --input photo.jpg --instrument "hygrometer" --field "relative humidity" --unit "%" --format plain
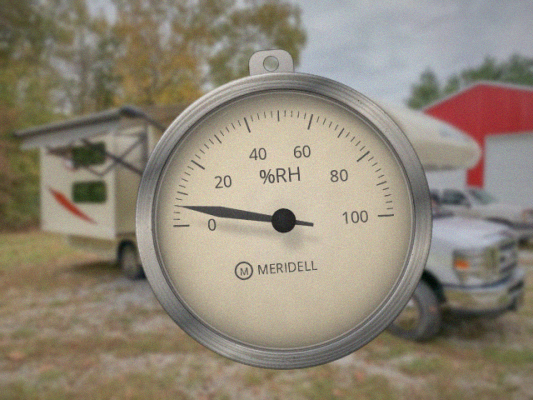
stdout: 6 %
